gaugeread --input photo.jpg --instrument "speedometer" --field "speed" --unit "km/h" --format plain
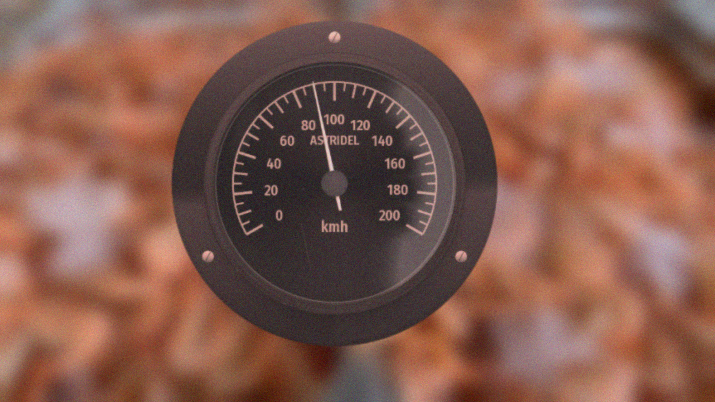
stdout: 90 km/h
